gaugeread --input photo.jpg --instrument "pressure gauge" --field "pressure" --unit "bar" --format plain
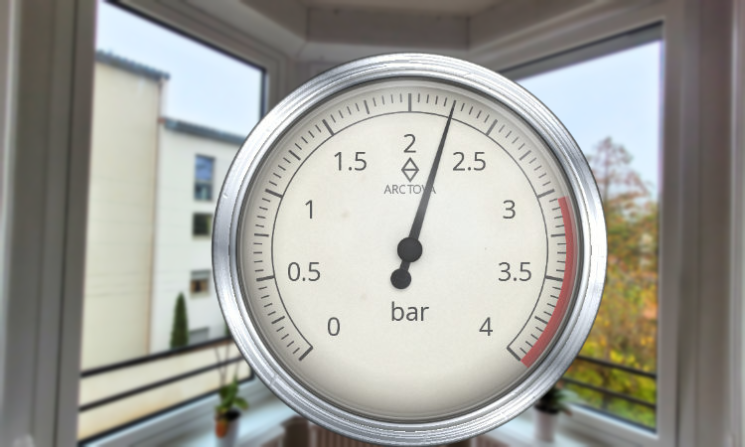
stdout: 2.25 bar
